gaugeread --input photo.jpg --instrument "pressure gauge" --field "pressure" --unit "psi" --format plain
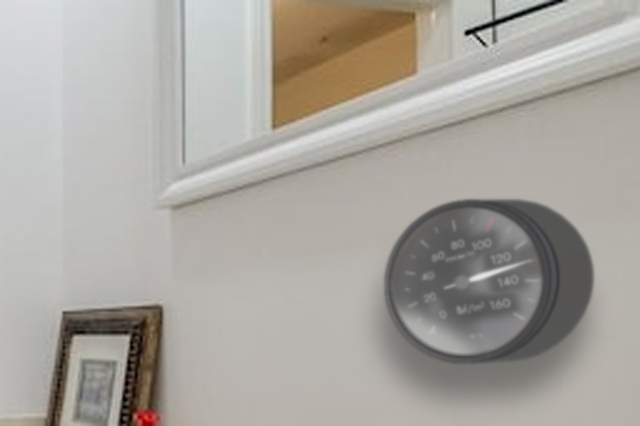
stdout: 130 psi
